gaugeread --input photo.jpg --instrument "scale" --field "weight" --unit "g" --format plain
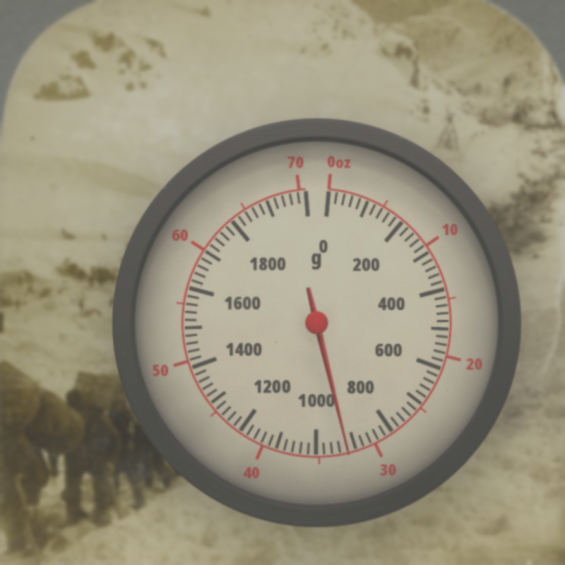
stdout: 920 g
